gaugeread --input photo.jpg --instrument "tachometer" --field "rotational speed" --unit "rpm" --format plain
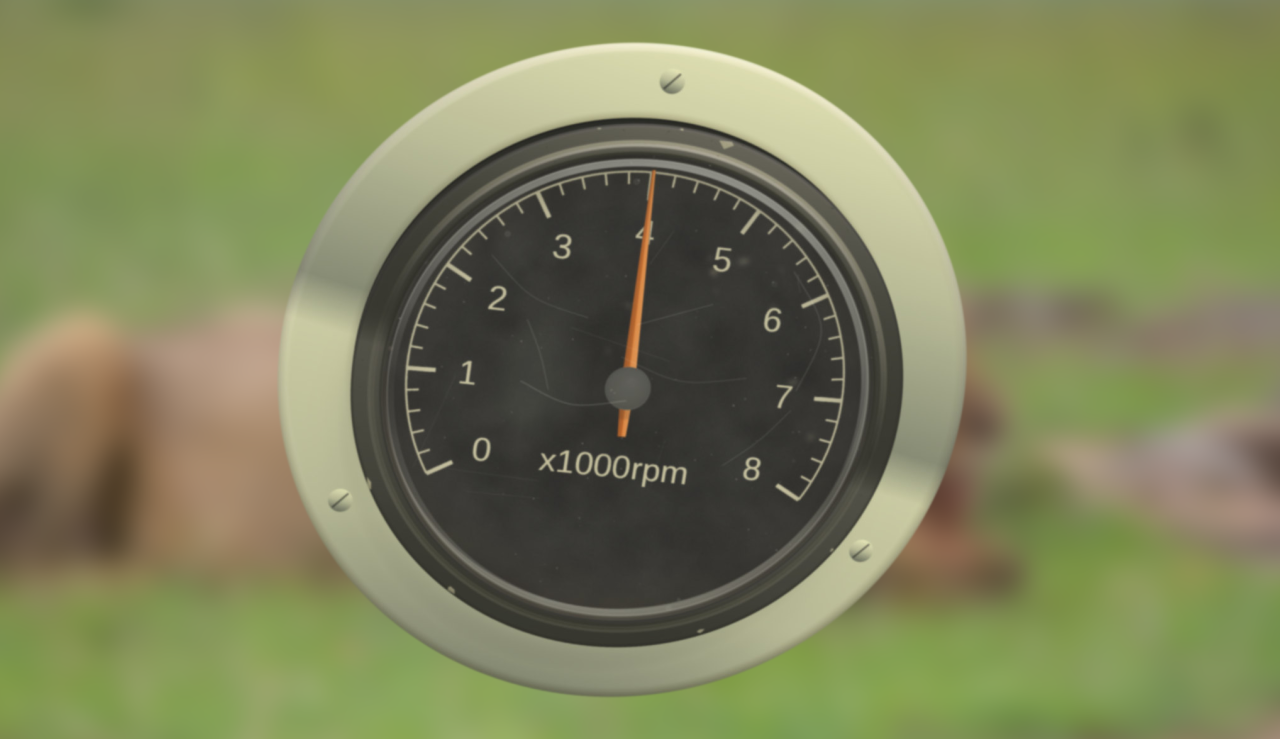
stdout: 4000 rpm
